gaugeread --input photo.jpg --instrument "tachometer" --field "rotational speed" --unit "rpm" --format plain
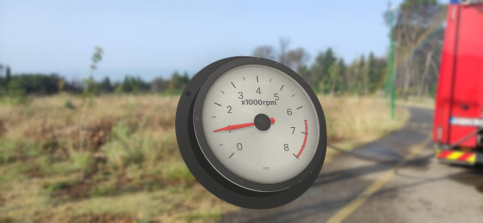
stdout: 1000 rpm
